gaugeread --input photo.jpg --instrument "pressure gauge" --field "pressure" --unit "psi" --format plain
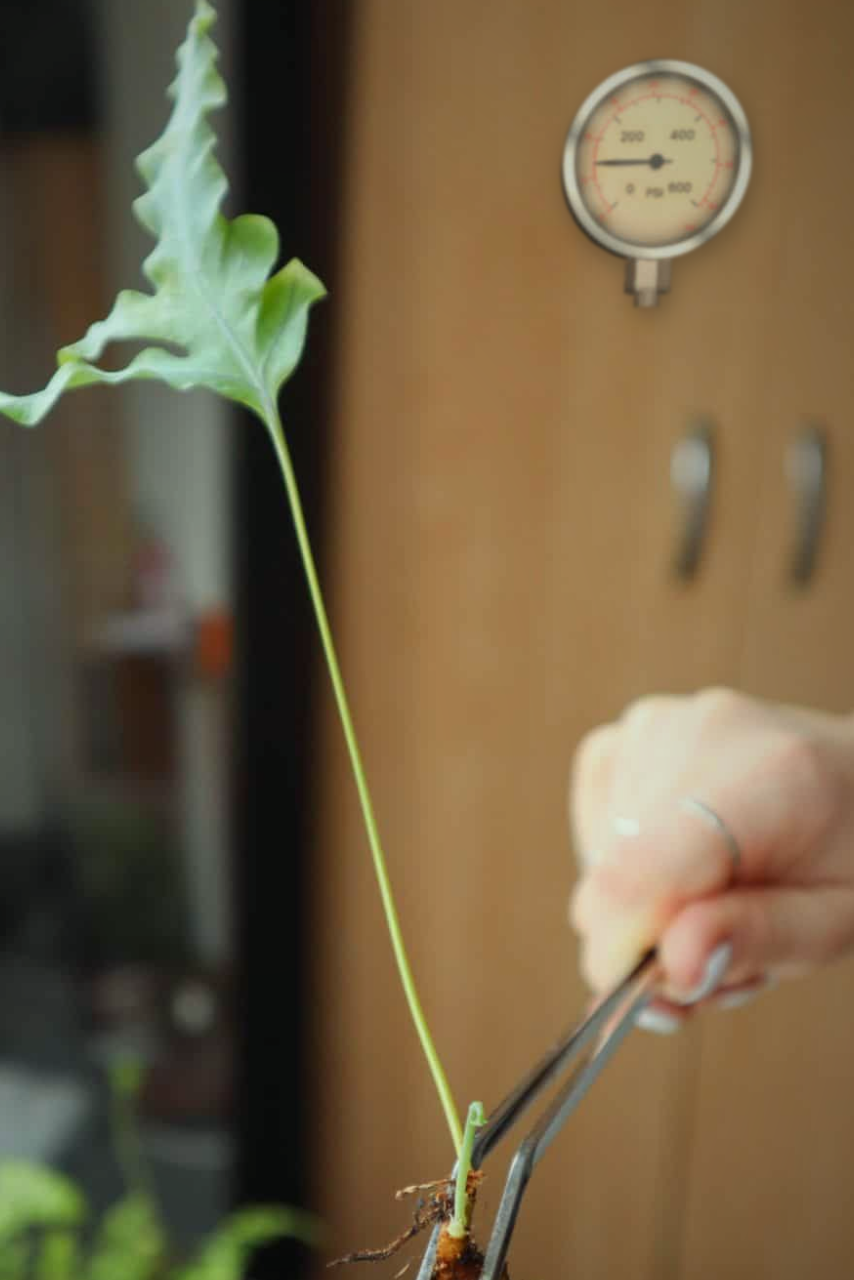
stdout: 100 psi
